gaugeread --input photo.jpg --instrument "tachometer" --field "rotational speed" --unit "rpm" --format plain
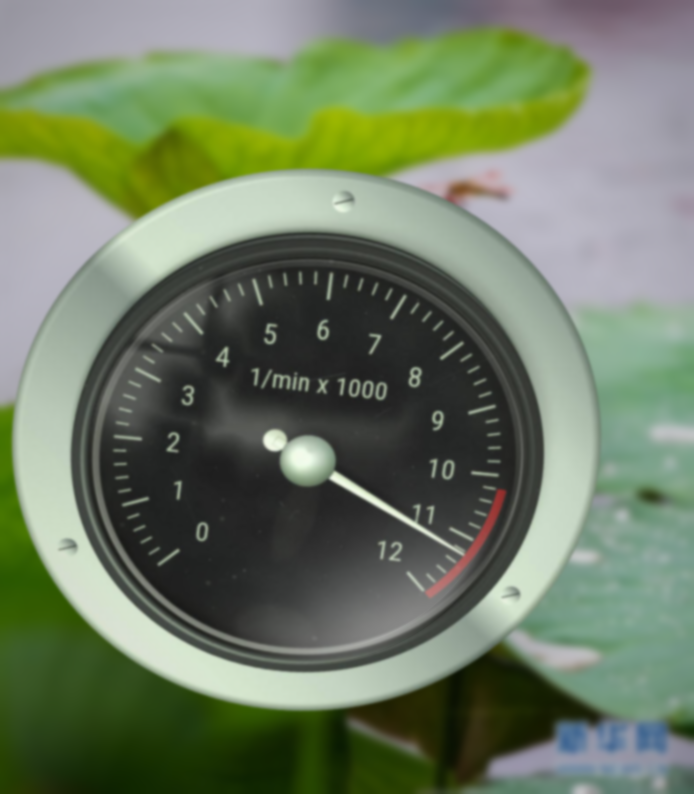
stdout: 11200 rpm
